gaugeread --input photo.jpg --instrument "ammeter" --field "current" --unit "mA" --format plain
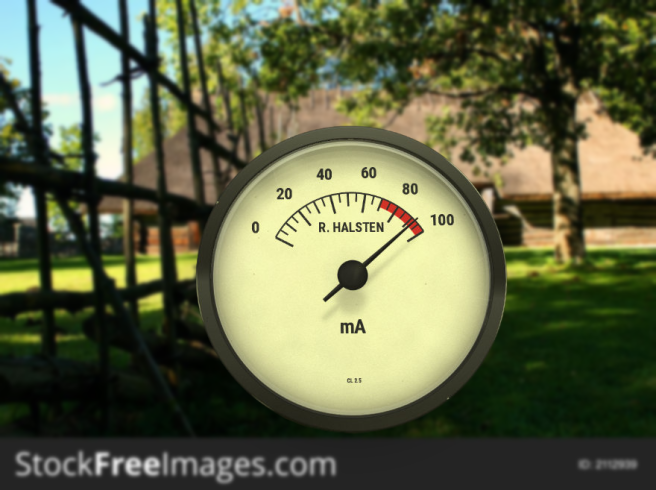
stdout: 92.5 mA
